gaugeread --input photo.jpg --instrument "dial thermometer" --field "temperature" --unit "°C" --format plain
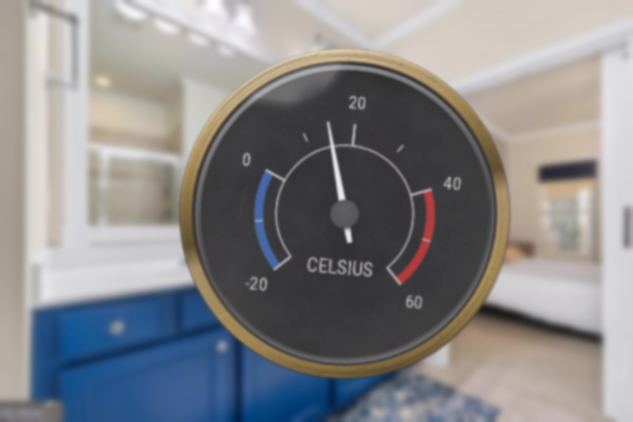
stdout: 15 °C
